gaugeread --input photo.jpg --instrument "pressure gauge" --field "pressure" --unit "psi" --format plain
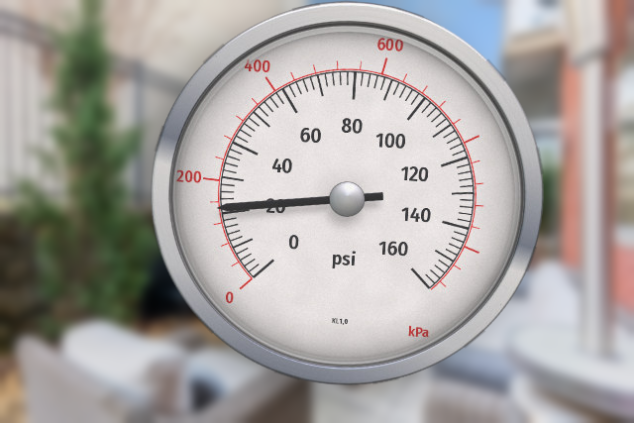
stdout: 22 psi
